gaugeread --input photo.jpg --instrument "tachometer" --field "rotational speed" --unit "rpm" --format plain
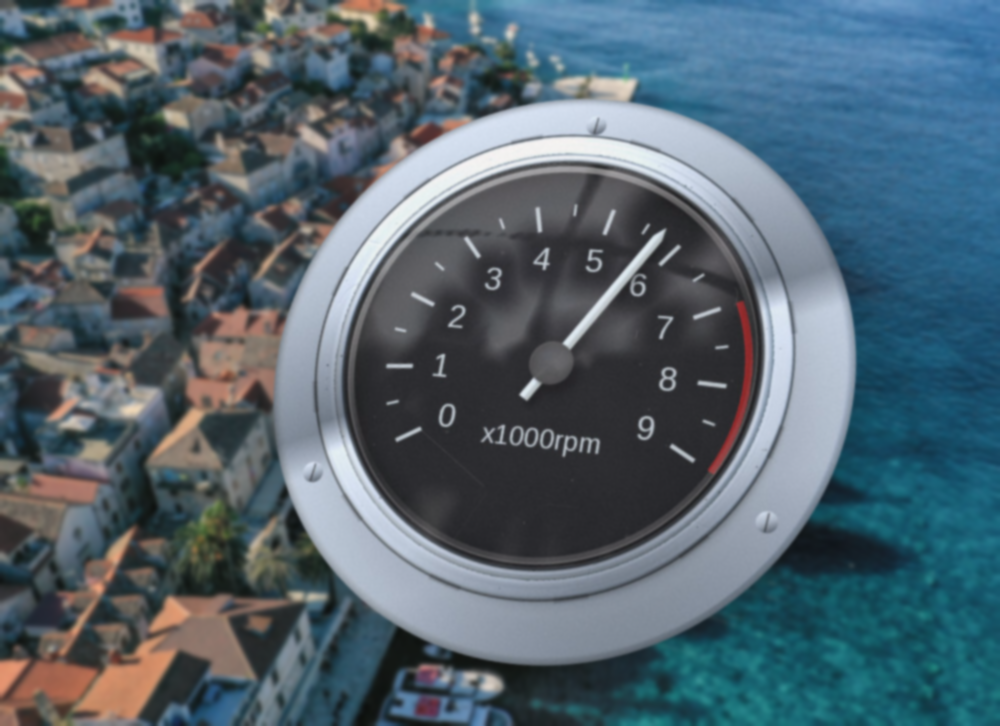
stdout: 5750 rpm
